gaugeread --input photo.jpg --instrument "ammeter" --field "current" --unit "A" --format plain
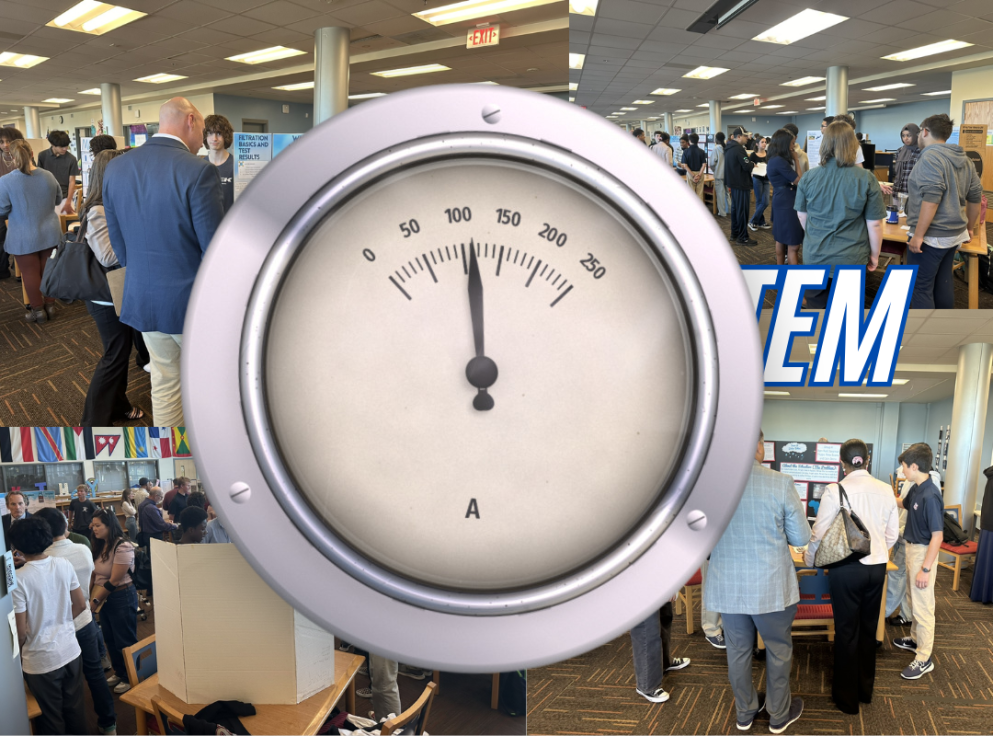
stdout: 110 A
